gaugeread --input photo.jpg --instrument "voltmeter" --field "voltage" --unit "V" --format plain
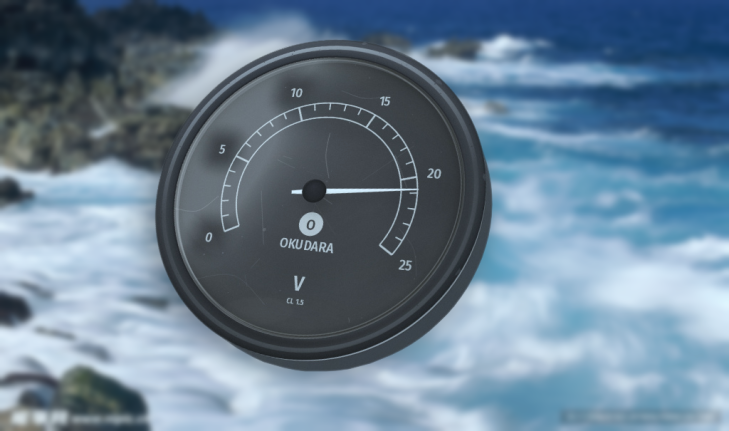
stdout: 21 V
